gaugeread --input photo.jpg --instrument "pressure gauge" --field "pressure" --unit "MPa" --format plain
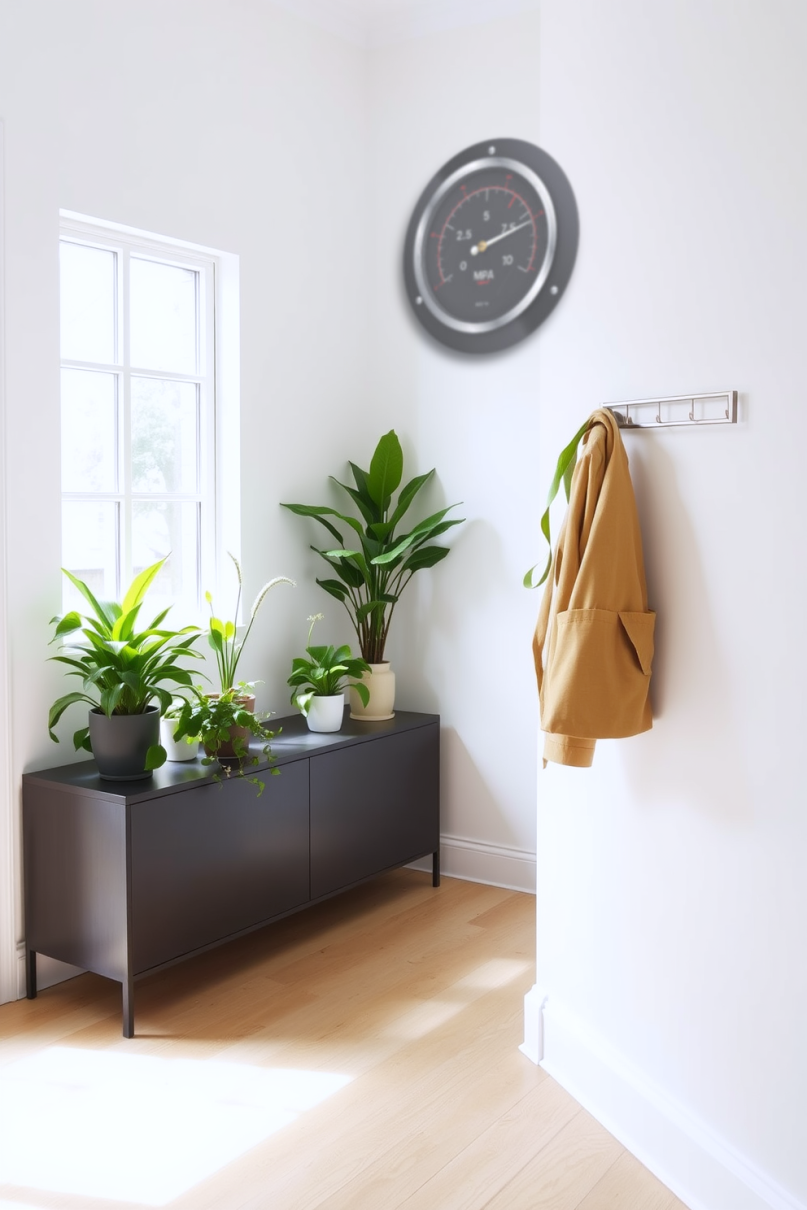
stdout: 8 MPa
